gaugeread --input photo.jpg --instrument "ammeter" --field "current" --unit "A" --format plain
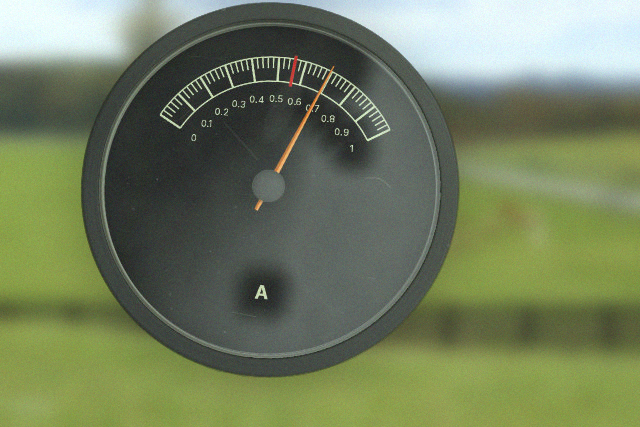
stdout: 0.7 A
